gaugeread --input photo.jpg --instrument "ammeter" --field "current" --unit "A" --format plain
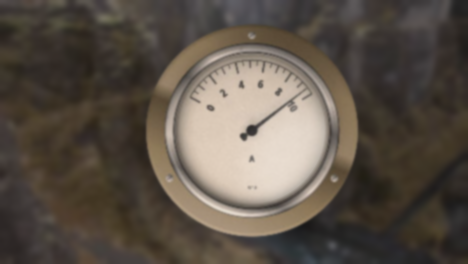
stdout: 9.5 A
